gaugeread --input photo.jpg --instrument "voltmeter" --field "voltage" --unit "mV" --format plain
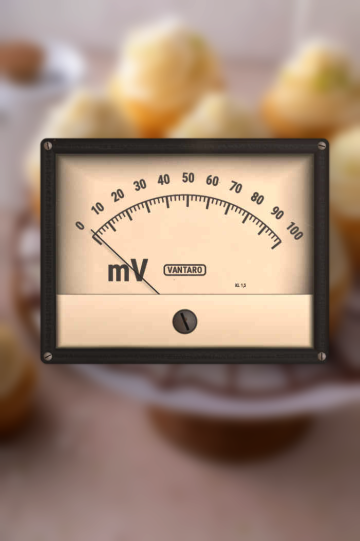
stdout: 2 mV
